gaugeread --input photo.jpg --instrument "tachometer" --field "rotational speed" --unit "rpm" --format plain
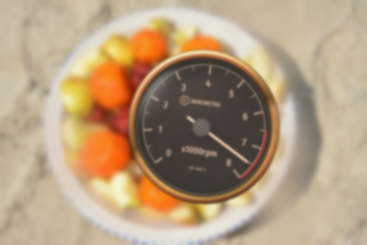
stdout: 7500 rpm
